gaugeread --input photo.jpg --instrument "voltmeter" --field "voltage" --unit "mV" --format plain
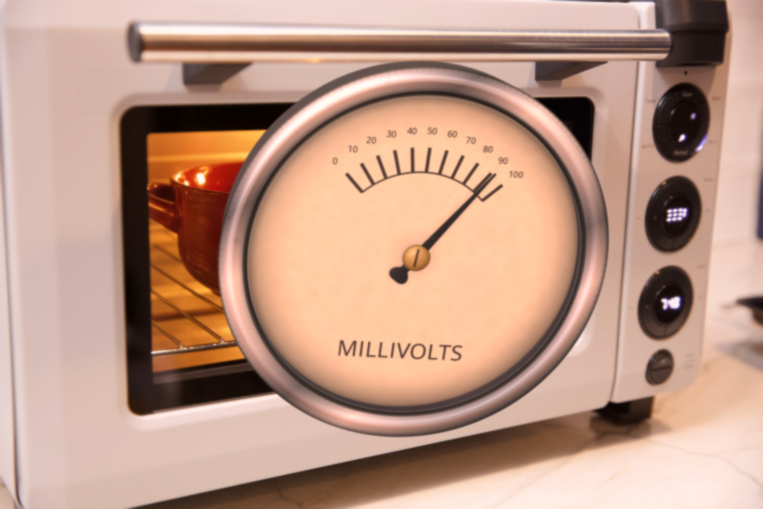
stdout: 90 mV
